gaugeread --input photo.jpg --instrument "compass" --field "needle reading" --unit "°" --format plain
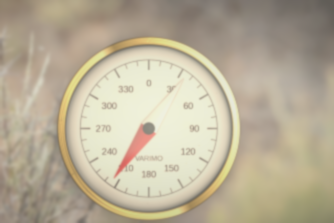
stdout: 215 °
